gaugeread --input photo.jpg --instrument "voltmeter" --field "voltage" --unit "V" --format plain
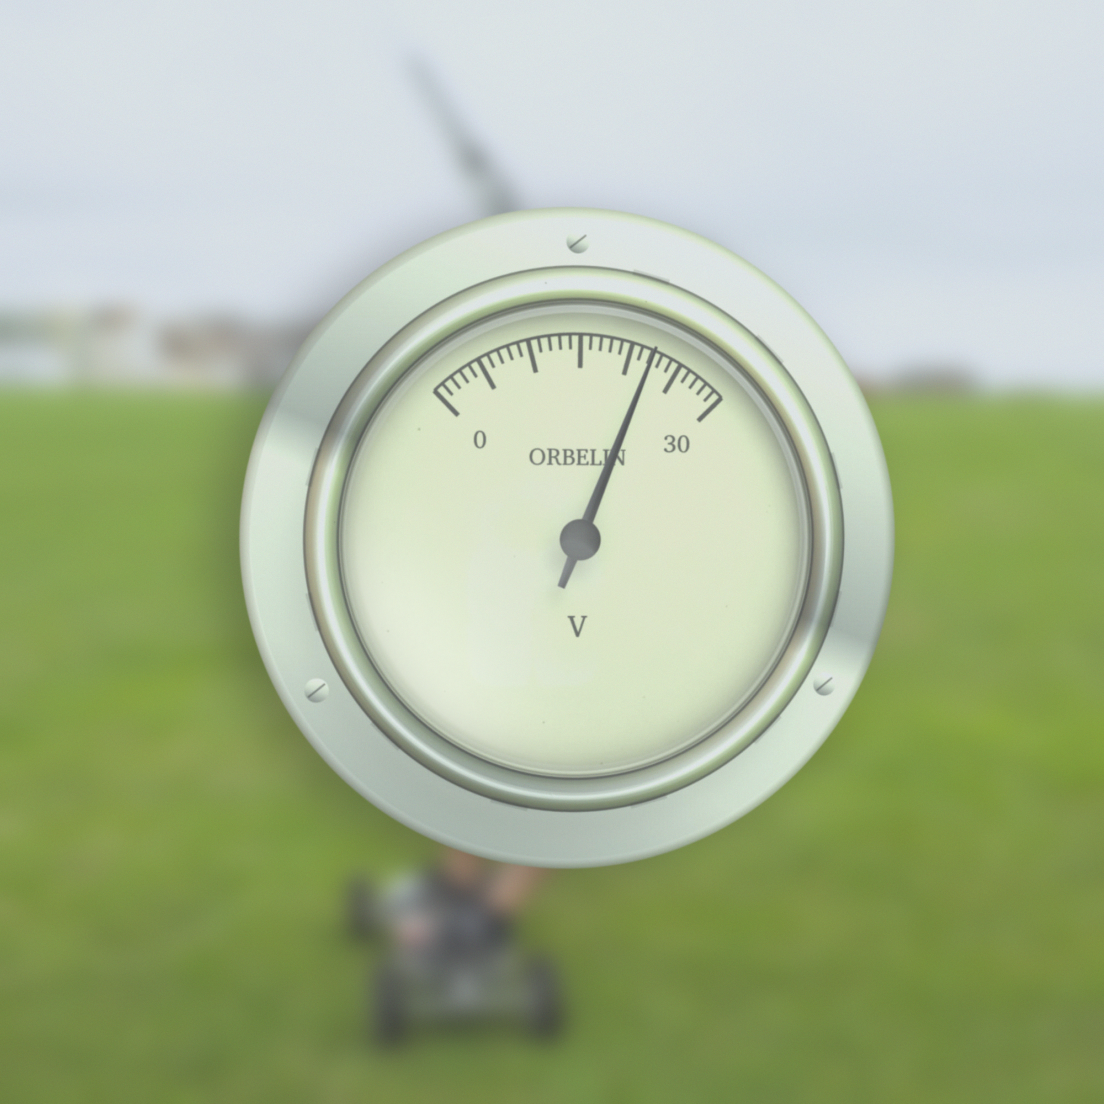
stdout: 22 V
